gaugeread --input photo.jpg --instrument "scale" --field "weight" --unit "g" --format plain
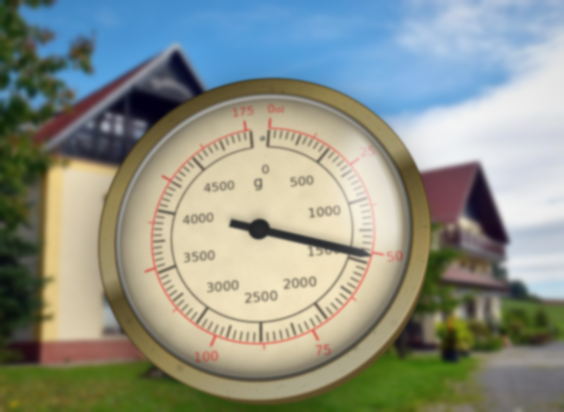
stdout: 1450 g
